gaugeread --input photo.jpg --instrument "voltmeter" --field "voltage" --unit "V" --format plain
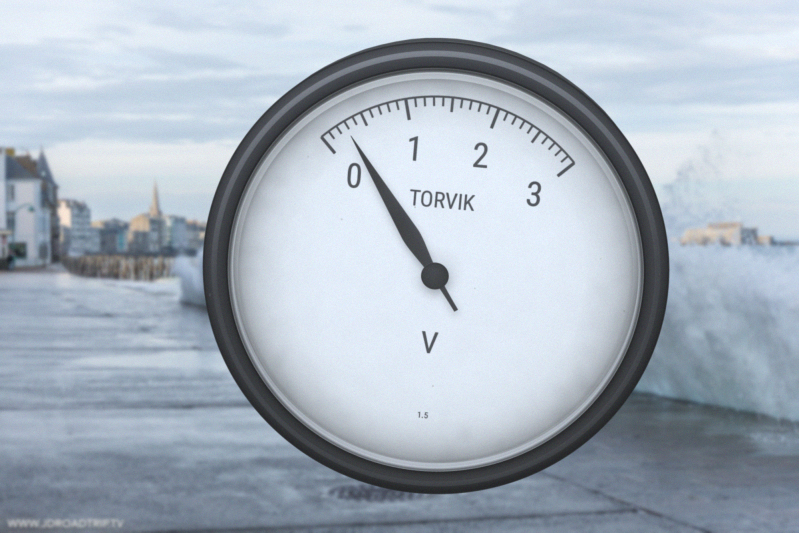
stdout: 0.3 V
